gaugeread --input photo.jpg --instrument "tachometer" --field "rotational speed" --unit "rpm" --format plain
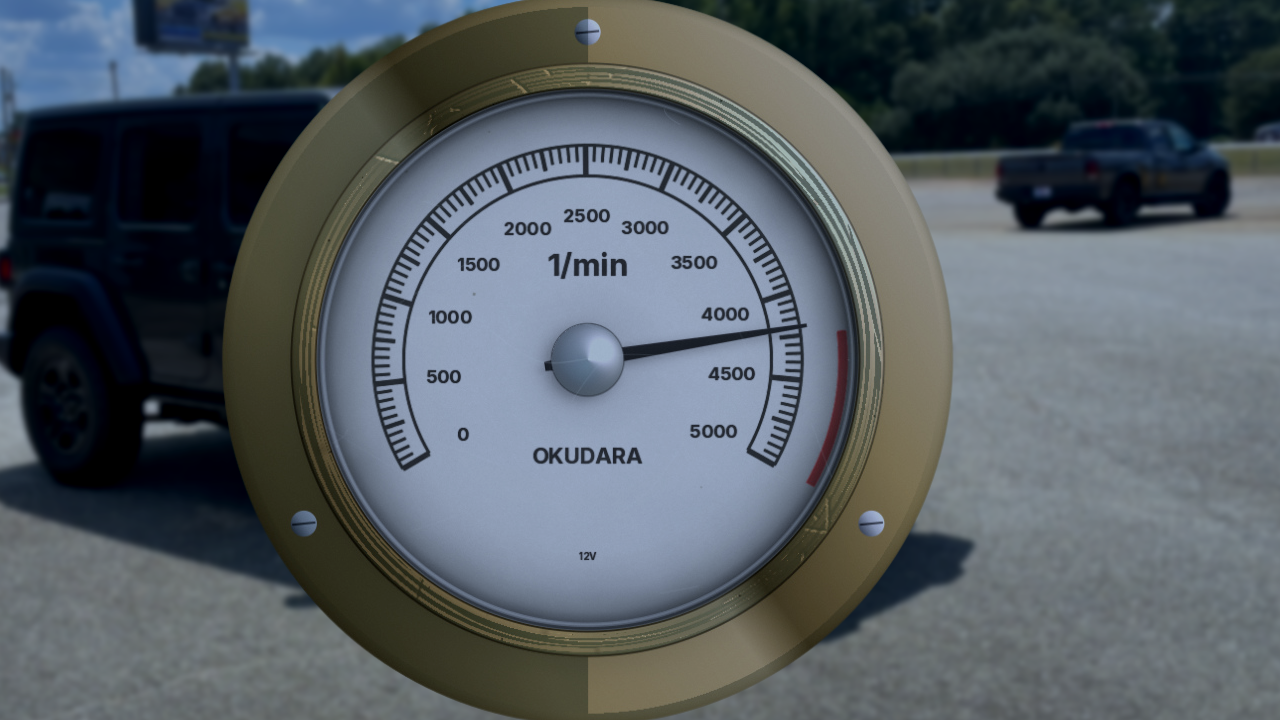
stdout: 4200 rpm
